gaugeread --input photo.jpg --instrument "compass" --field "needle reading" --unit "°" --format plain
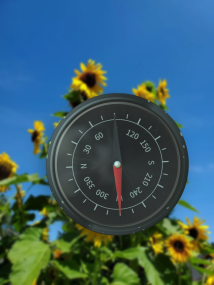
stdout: 270 °
